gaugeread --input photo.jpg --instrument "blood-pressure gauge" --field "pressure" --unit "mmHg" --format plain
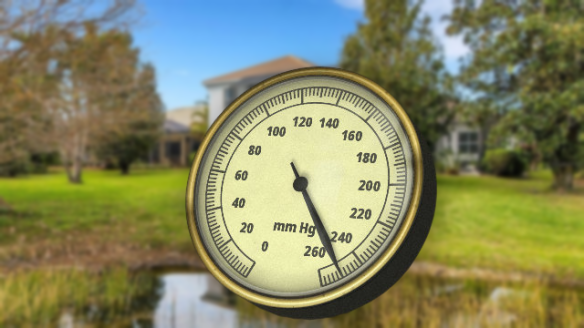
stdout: 250 mmHg
